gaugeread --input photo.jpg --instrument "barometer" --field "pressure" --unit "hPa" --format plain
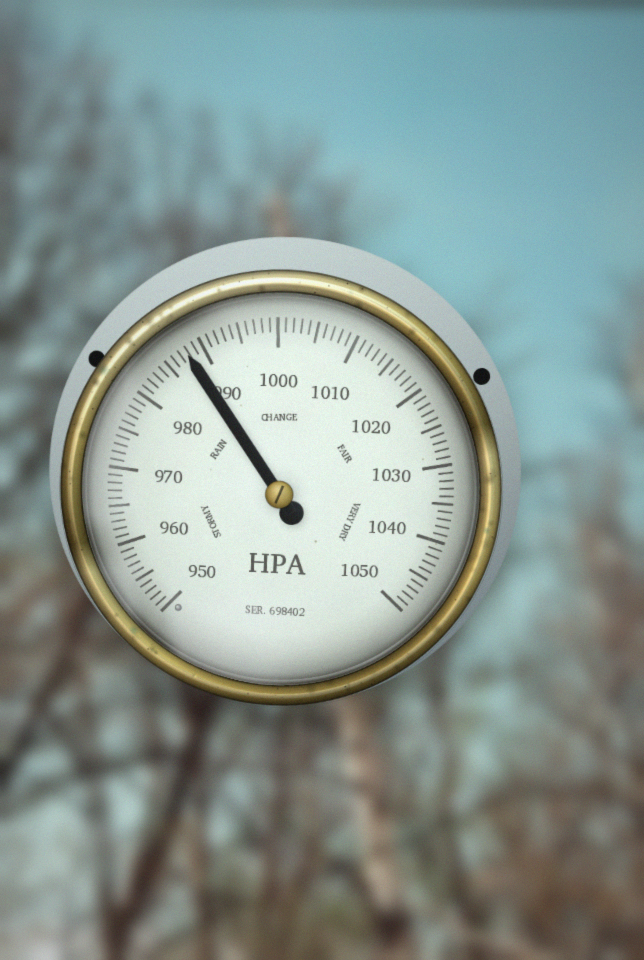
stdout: 988 hPa
